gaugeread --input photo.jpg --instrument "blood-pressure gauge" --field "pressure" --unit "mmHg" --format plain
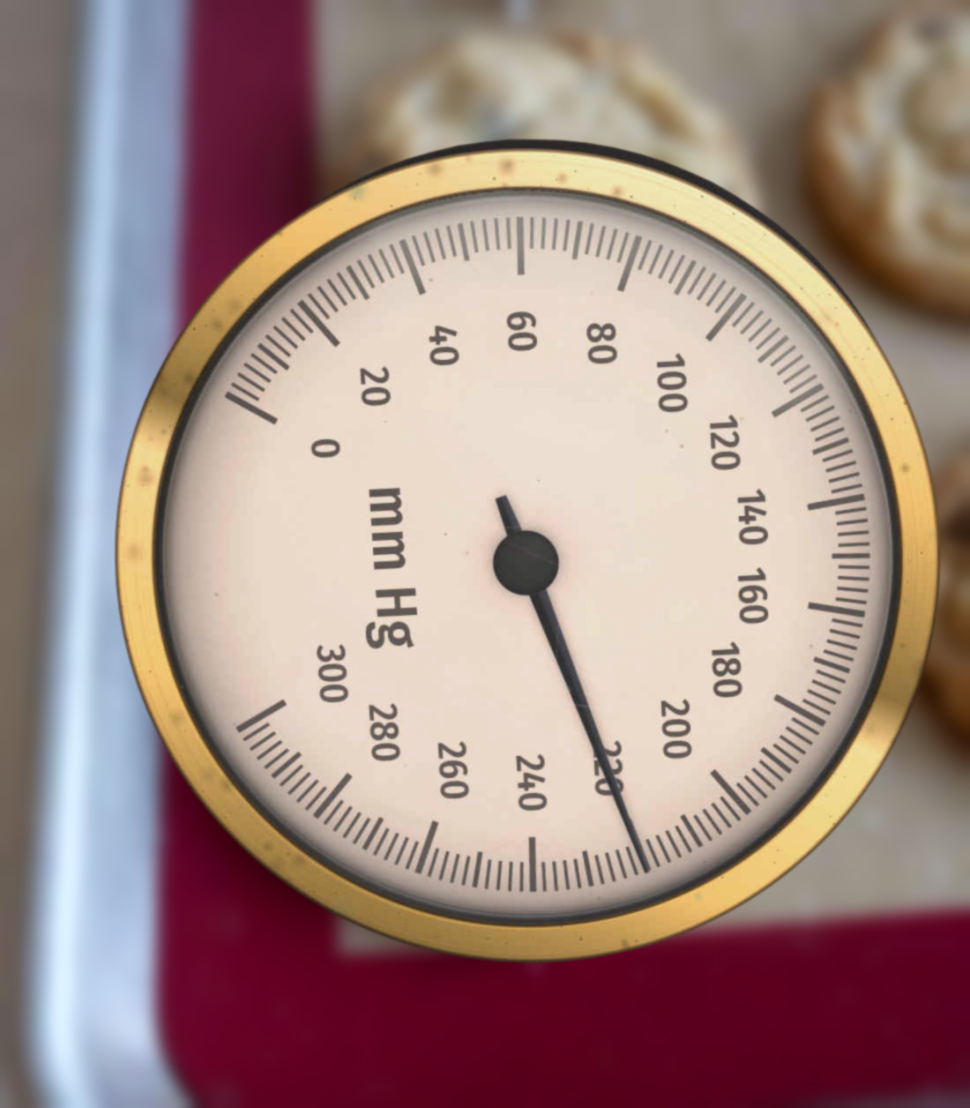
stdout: 220 mmHg
